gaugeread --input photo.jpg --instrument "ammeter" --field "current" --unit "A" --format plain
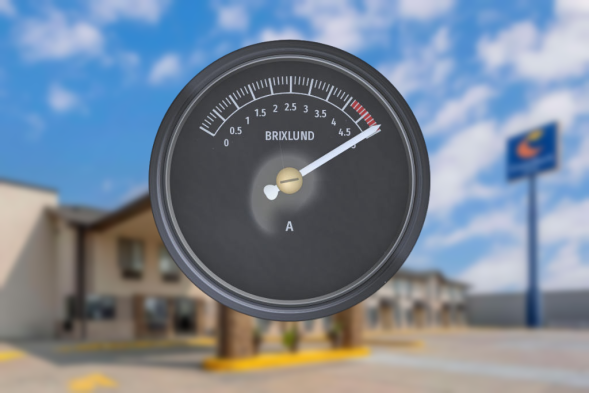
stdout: 4.9 A
